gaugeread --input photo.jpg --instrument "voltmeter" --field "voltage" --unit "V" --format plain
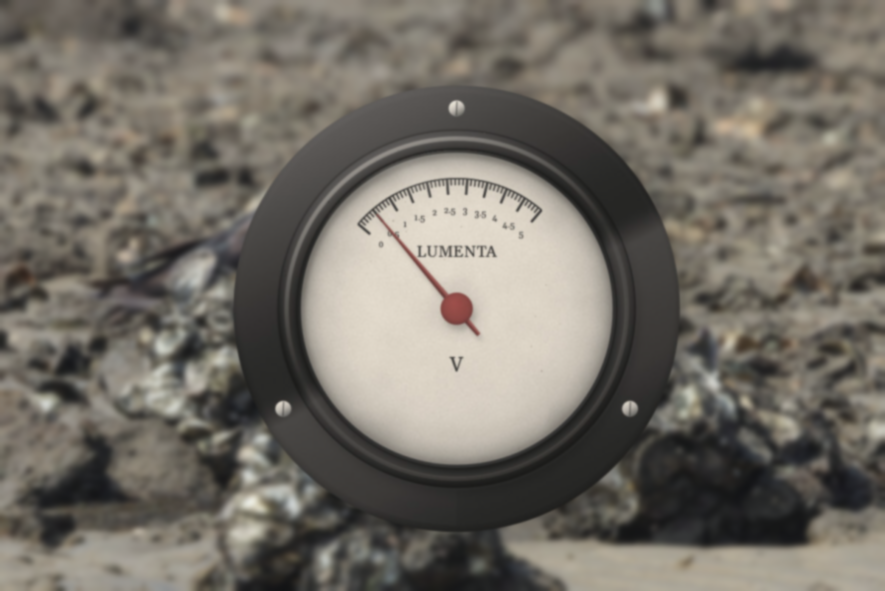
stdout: 0.5 V
